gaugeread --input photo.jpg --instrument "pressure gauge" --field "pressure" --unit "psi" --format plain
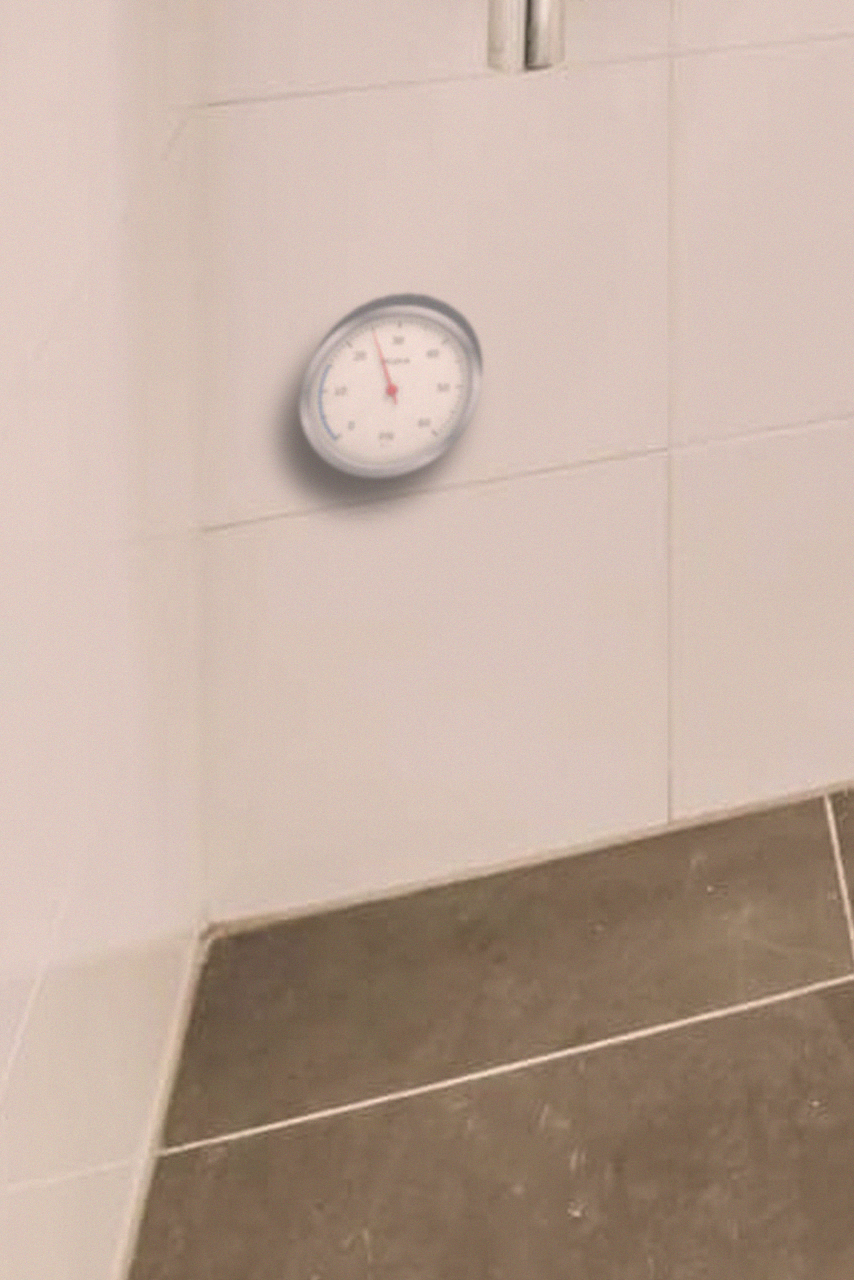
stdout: 25 psi
